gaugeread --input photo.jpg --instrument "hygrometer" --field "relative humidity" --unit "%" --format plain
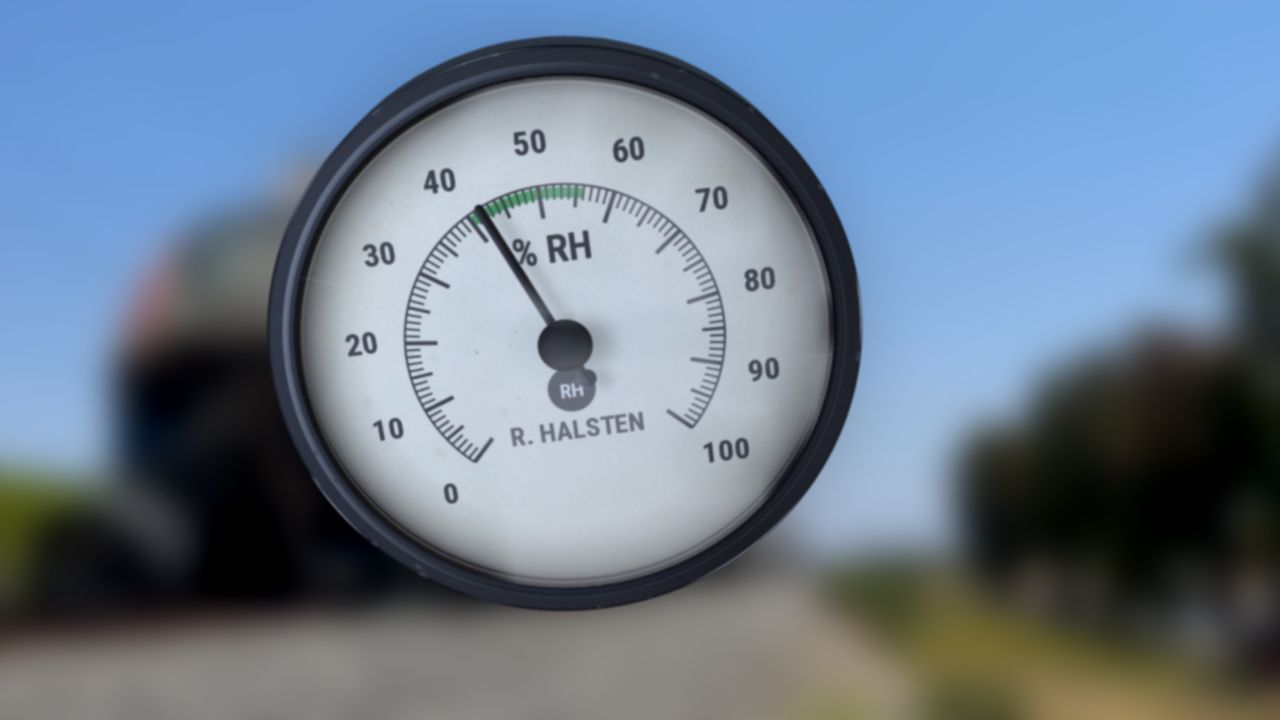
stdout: 42 %
